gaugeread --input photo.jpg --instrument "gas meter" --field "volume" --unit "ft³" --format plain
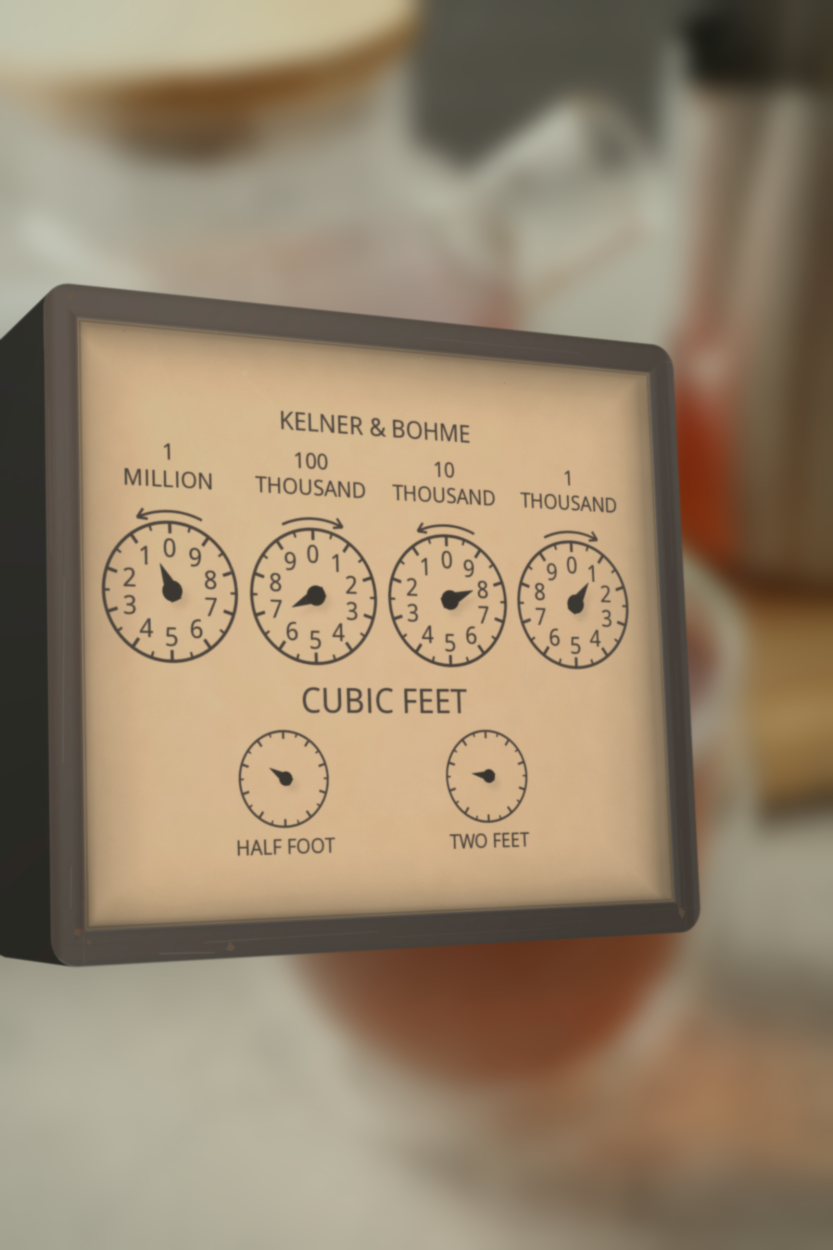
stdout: 68100 ft³
